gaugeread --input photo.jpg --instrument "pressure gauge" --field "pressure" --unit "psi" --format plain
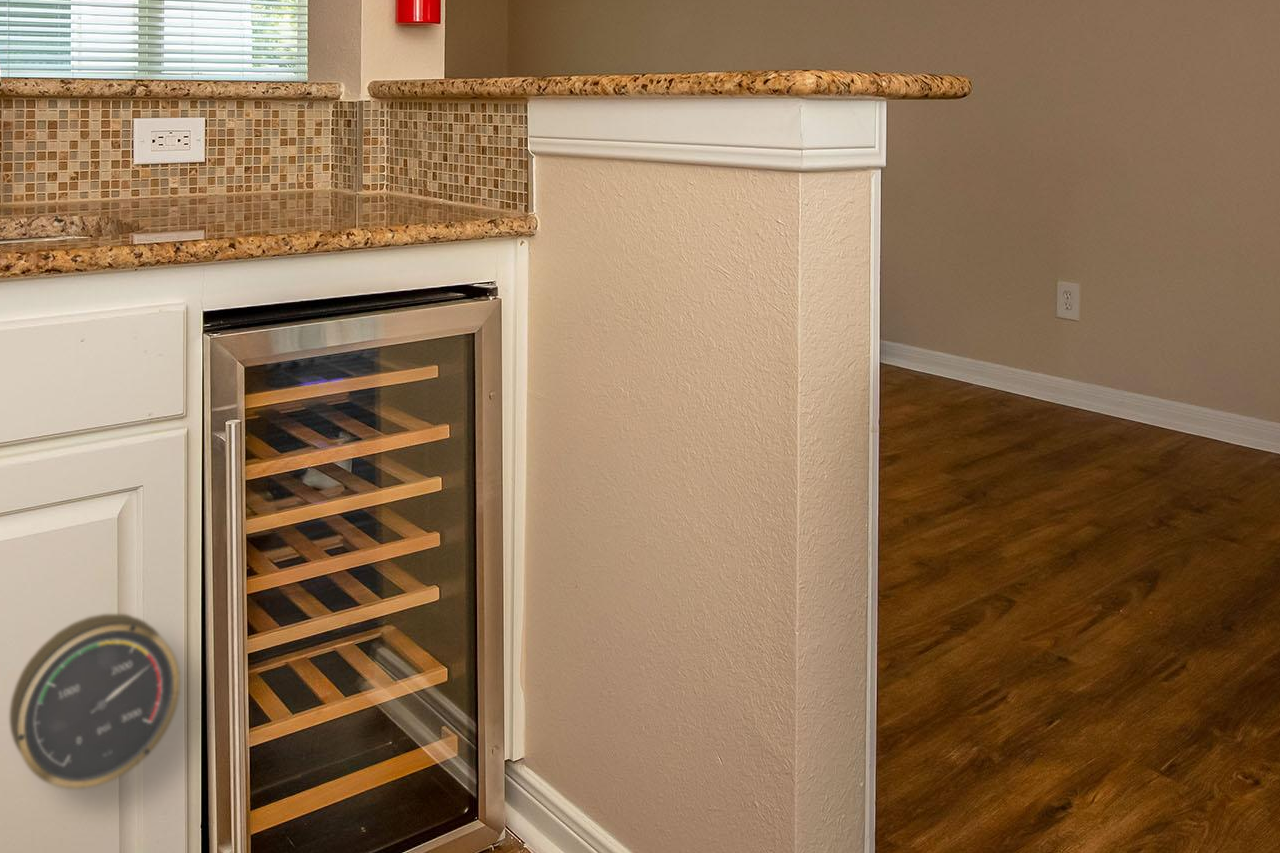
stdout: 2300 psi
